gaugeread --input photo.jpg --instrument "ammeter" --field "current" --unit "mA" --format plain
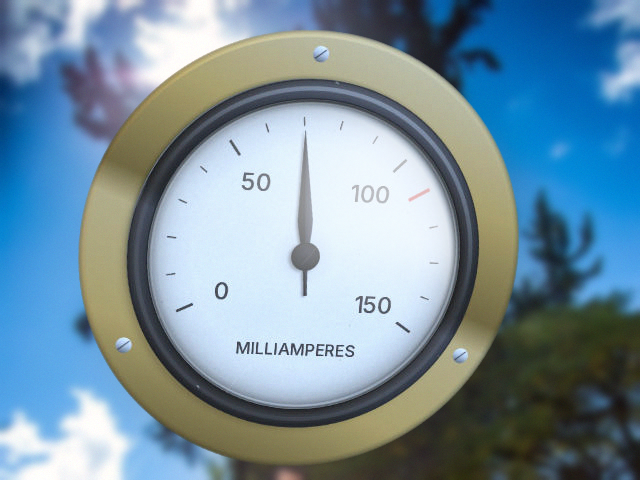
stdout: 70 mA
